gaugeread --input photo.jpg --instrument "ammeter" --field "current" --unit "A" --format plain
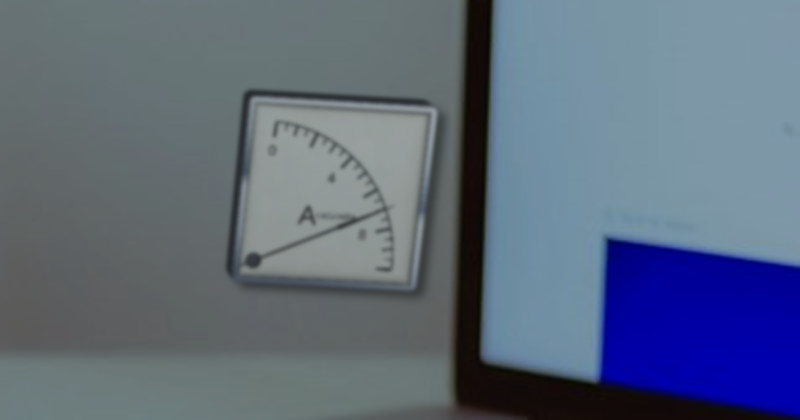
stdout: 7 A
